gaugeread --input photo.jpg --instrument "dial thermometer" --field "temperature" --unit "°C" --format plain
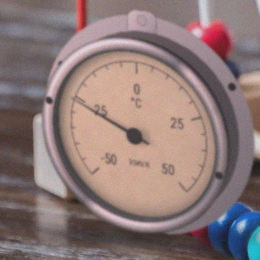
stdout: -25 °C
